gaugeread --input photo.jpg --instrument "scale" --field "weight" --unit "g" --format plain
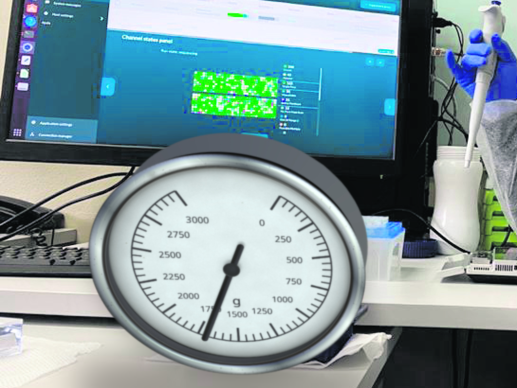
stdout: 1700 g
